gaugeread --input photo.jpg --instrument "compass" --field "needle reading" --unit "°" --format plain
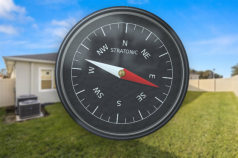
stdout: 105 °
